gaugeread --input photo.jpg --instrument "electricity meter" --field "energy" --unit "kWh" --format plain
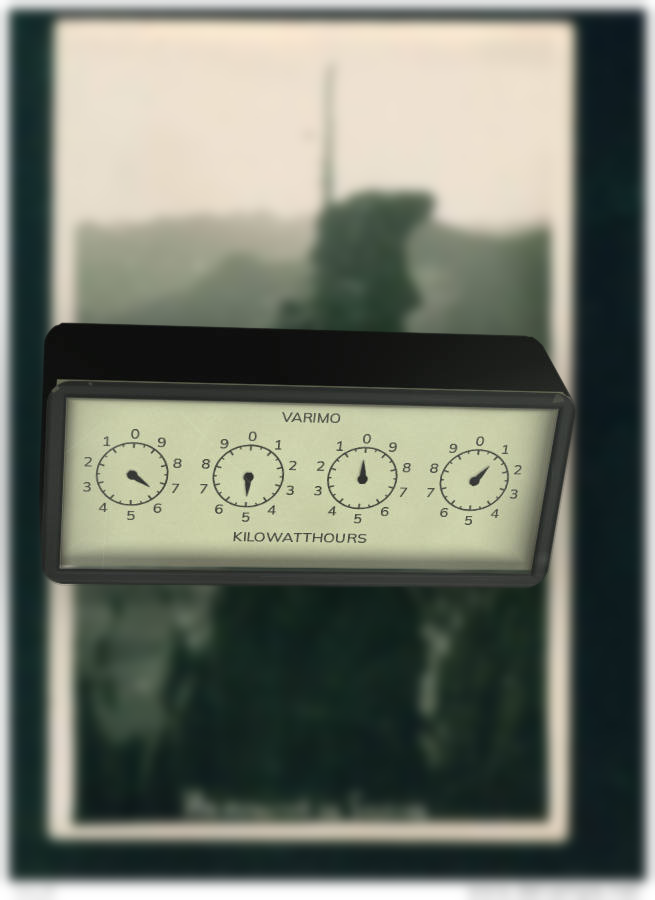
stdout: 6501 kWh
